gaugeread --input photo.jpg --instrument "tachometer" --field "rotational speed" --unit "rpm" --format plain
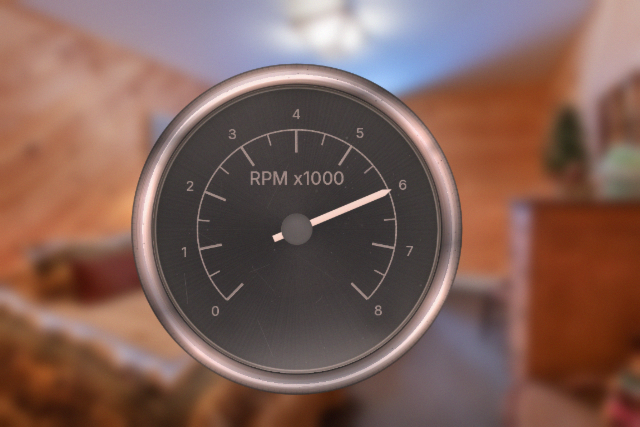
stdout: 6000 rpm
